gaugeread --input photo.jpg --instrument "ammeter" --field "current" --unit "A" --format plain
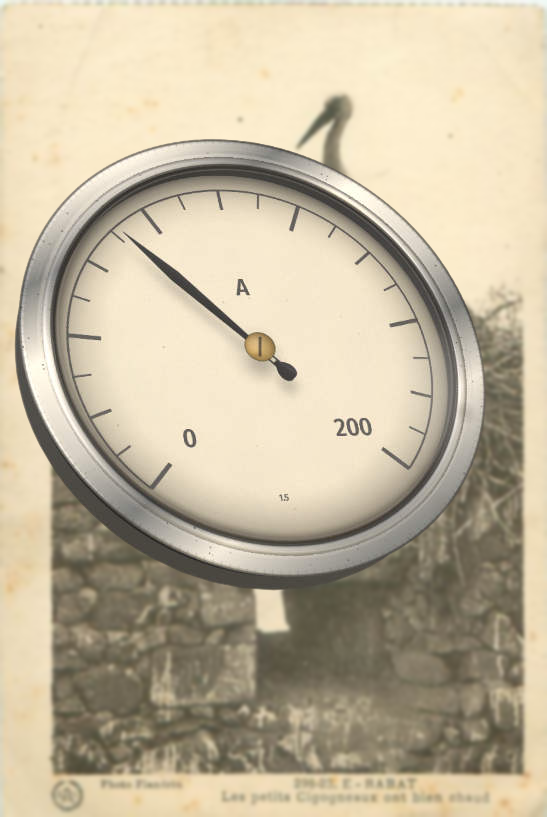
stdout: 70 A
